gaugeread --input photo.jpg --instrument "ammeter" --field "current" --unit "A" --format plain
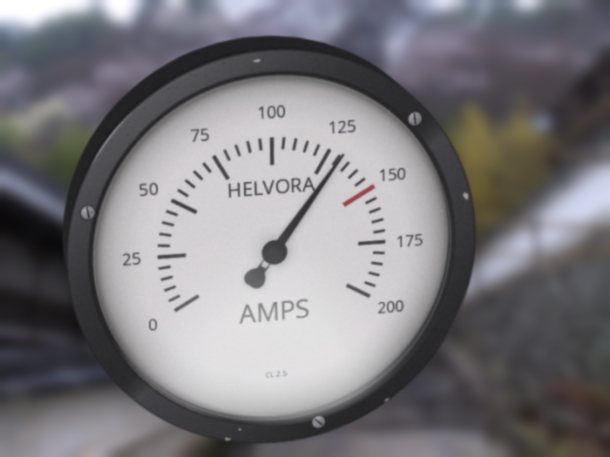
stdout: 130 A
